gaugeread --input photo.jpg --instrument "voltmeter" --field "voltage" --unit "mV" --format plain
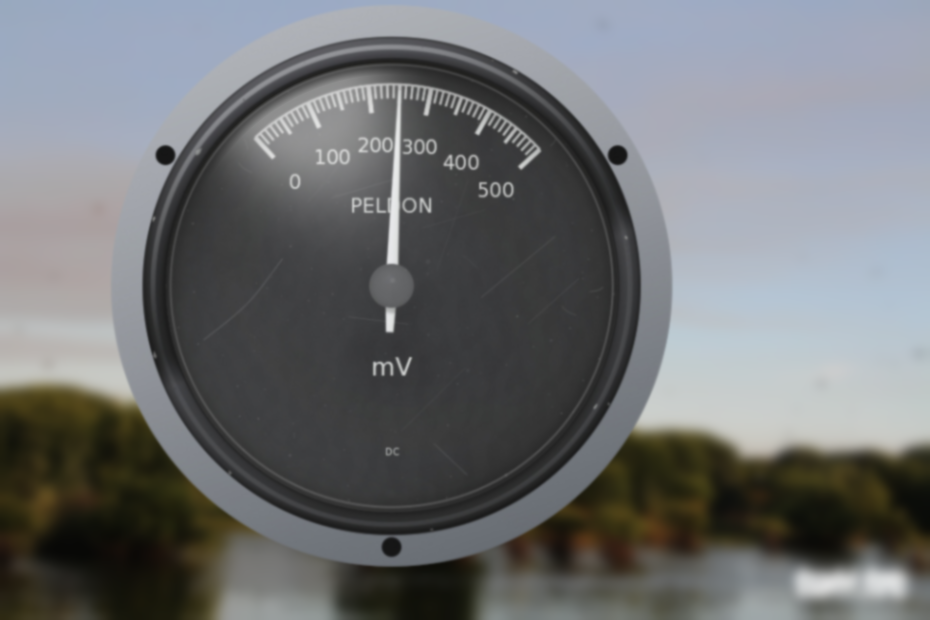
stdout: 250 mV
